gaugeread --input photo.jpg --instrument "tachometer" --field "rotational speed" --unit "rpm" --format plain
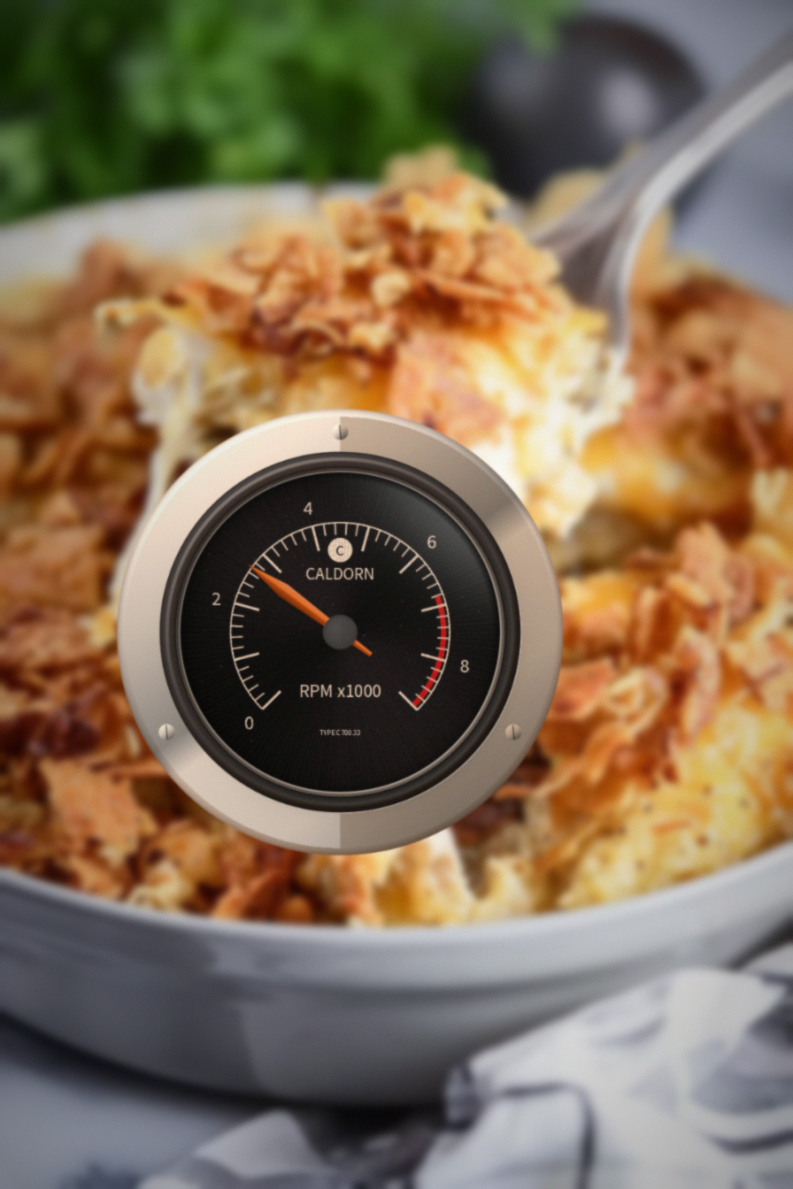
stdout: 2700 rpm
